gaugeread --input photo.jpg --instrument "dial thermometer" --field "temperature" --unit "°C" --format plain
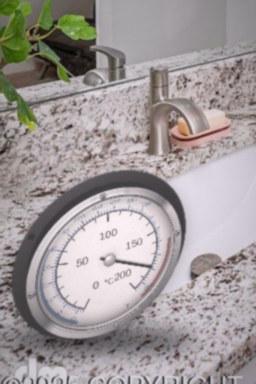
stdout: 180 °C
